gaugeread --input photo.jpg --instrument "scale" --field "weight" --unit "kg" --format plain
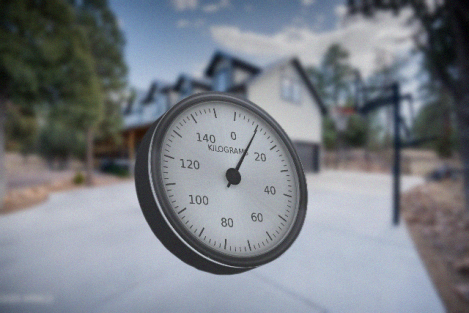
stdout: 10 kg
